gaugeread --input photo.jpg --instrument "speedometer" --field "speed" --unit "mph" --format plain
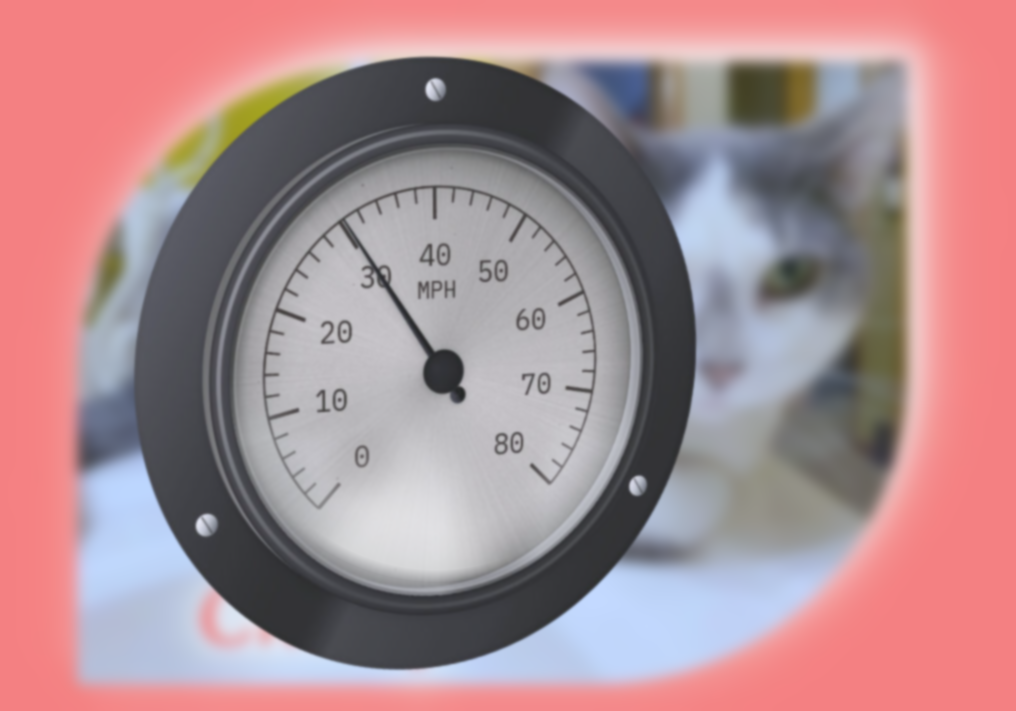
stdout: 30 mph
